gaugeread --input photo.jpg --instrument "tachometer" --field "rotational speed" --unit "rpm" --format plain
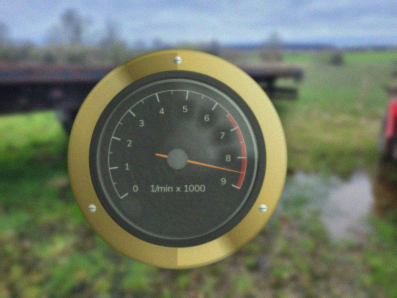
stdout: 8500 rpm
